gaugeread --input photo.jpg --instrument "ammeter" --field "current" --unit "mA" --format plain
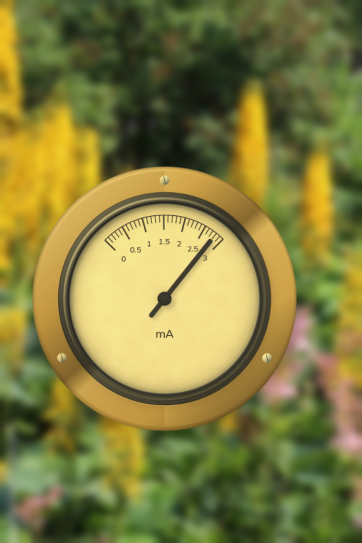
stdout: 2.8 mA
